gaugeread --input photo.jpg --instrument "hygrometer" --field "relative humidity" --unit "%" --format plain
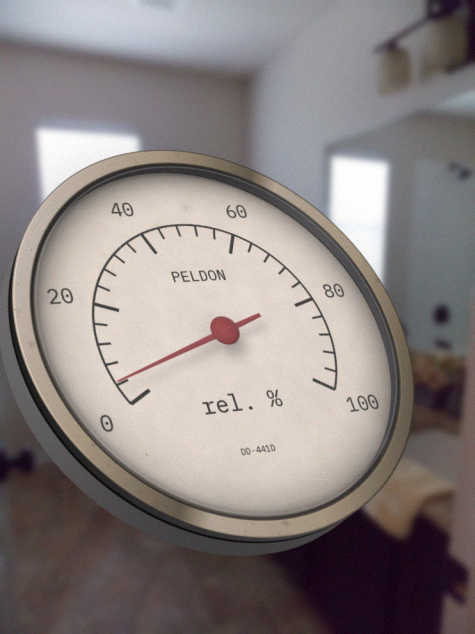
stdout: 4 %
